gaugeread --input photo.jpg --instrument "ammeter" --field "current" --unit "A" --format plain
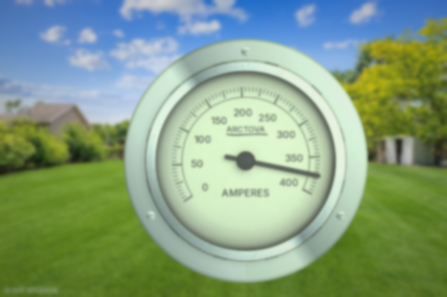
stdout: 375 A
